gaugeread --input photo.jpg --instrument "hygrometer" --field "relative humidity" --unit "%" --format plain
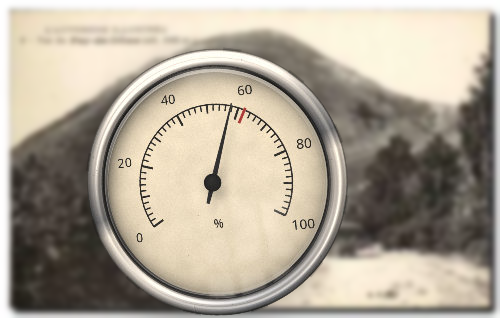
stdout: 58 %
